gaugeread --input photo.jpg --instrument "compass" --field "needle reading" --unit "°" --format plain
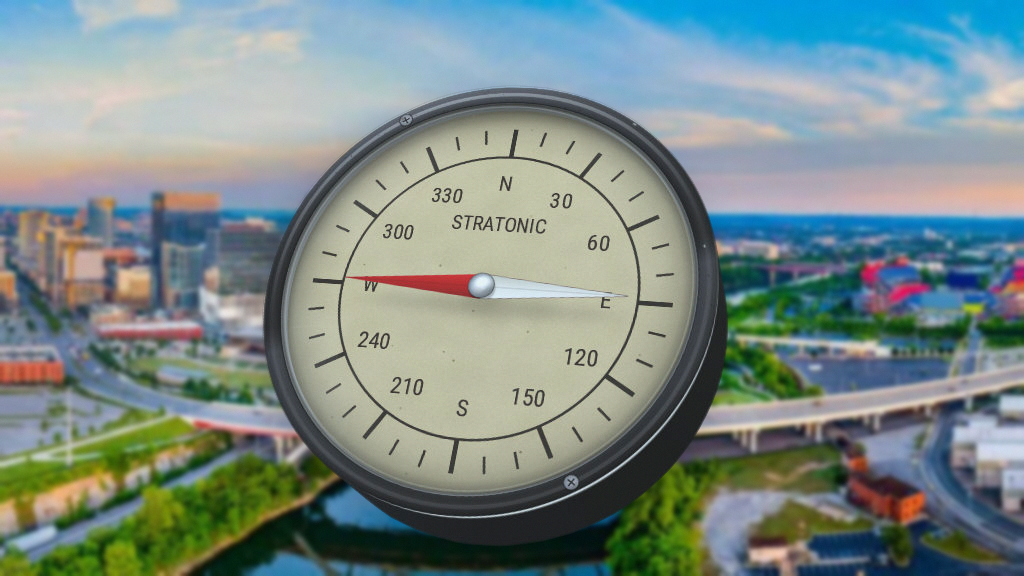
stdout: 270 °
